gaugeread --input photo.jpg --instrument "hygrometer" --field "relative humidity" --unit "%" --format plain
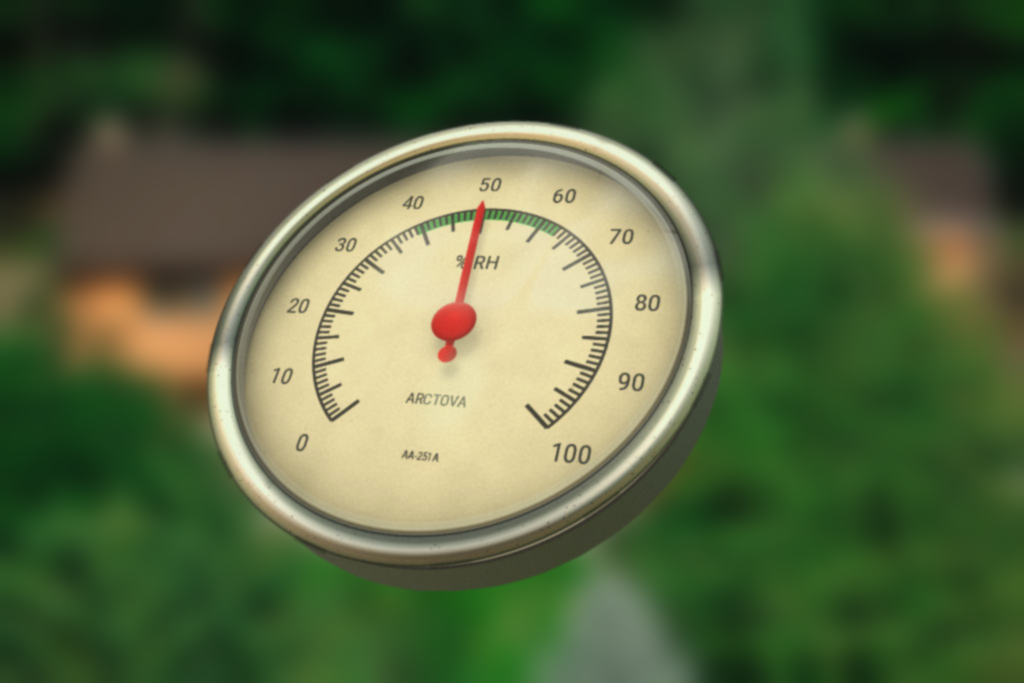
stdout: 50 %
